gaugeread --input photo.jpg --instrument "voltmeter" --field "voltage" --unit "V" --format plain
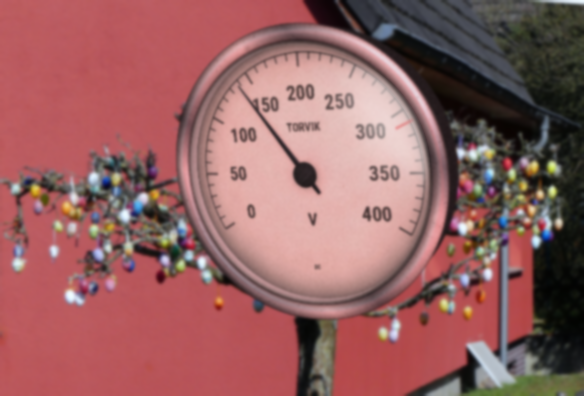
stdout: 140 V
